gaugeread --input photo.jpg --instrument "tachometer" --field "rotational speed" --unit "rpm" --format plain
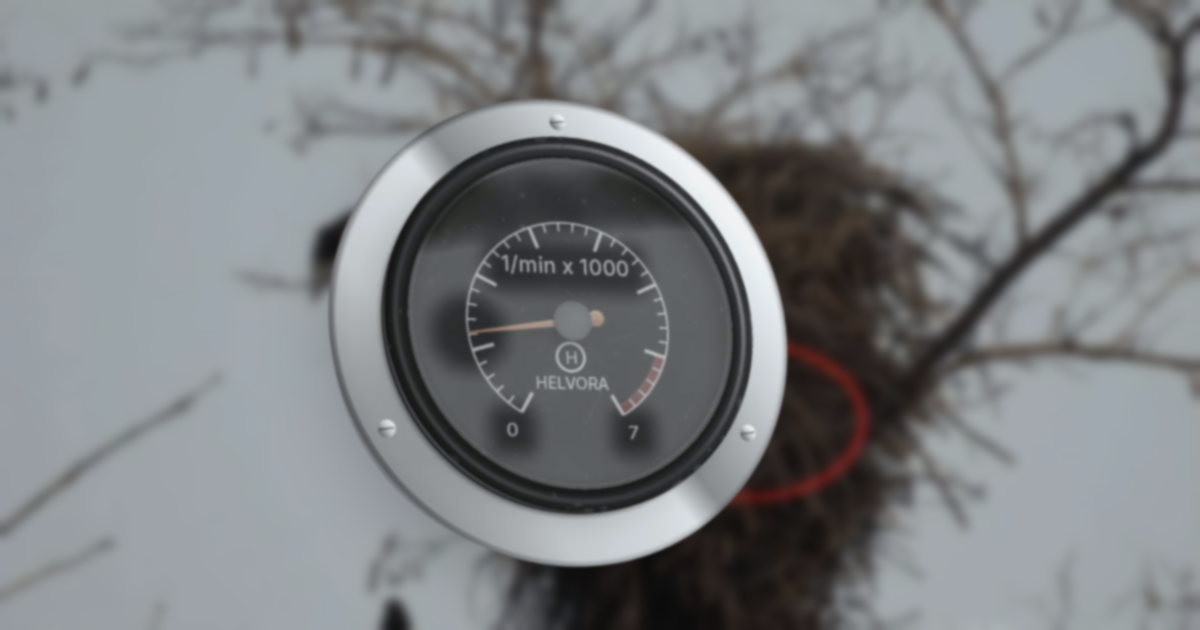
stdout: 1200 rpm
